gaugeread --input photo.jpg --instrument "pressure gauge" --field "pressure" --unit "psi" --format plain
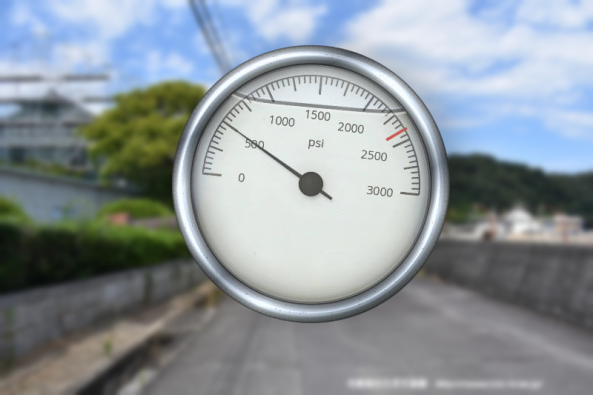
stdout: 500 psi
